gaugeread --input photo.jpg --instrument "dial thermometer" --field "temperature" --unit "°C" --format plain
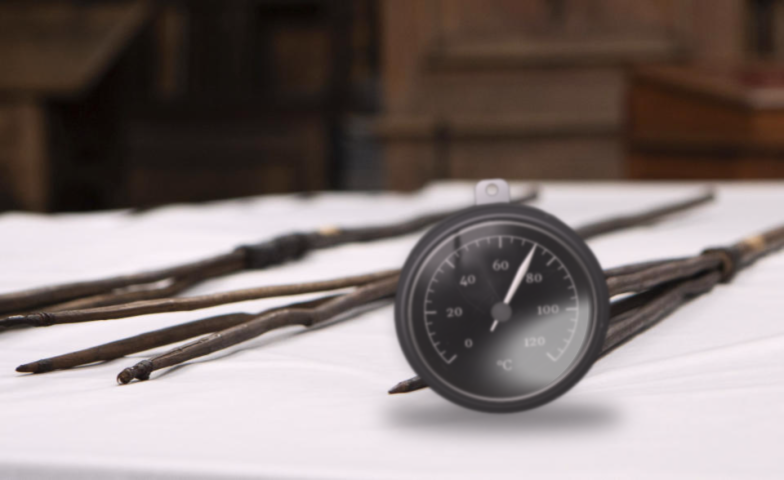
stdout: 72 °C
